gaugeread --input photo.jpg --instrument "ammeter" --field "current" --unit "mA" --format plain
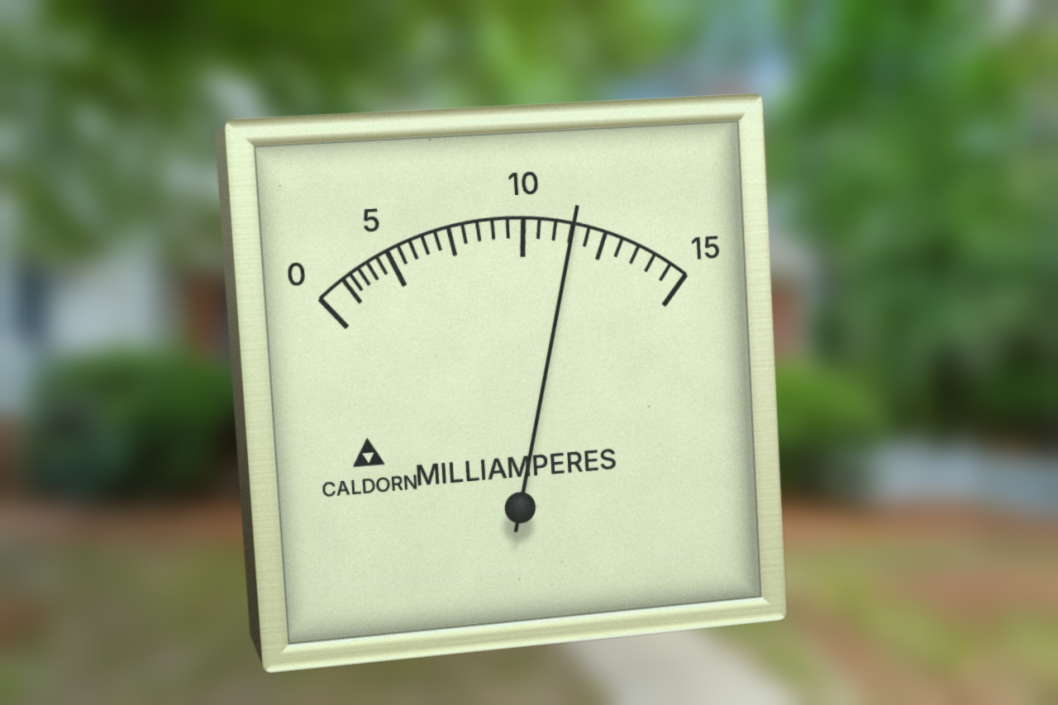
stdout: 11.5 mA
